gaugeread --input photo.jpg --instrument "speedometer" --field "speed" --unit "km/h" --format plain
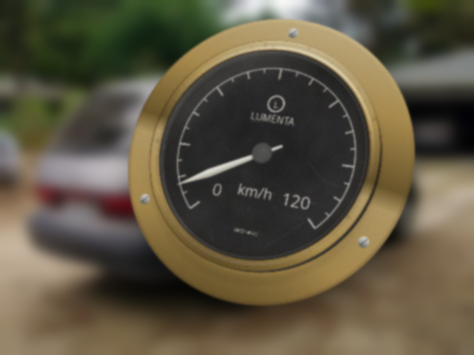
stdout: 7.5 km/h
